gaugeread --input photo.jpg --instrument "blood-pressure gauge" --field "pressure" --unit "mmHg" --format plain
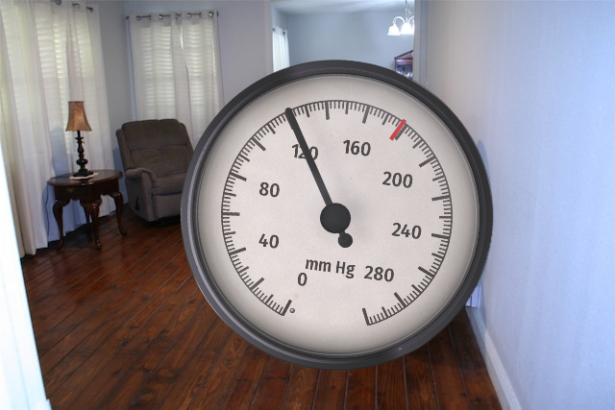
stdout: 122 mmHg
